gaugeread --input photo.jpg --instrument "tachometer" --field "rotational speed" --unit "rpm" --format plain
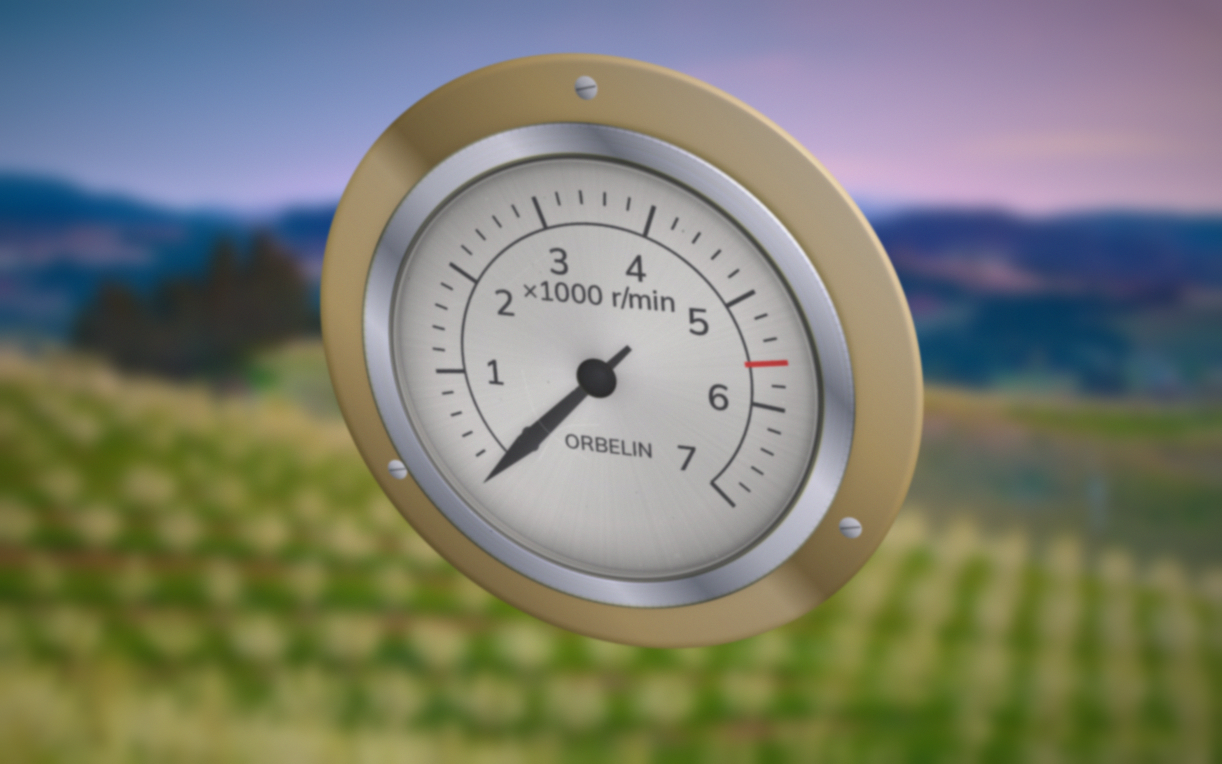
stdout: 0 rpm
